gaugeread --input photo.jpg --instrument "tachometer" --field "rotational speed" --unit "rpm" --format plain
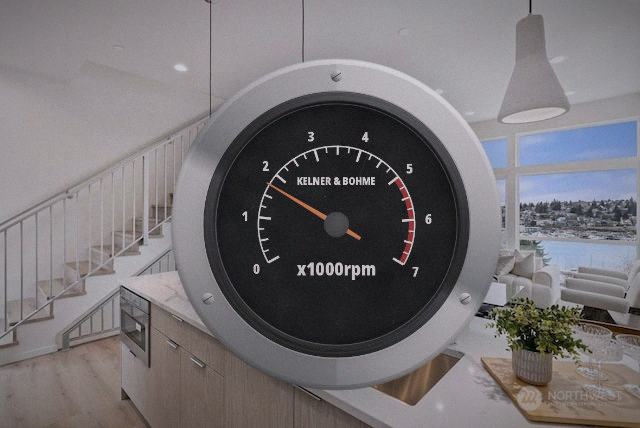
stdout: 1750 rpm
